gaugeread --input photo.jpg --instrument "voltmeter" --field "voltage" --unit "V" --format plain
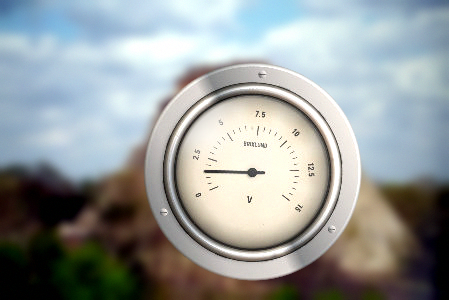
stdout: 1.5 V
